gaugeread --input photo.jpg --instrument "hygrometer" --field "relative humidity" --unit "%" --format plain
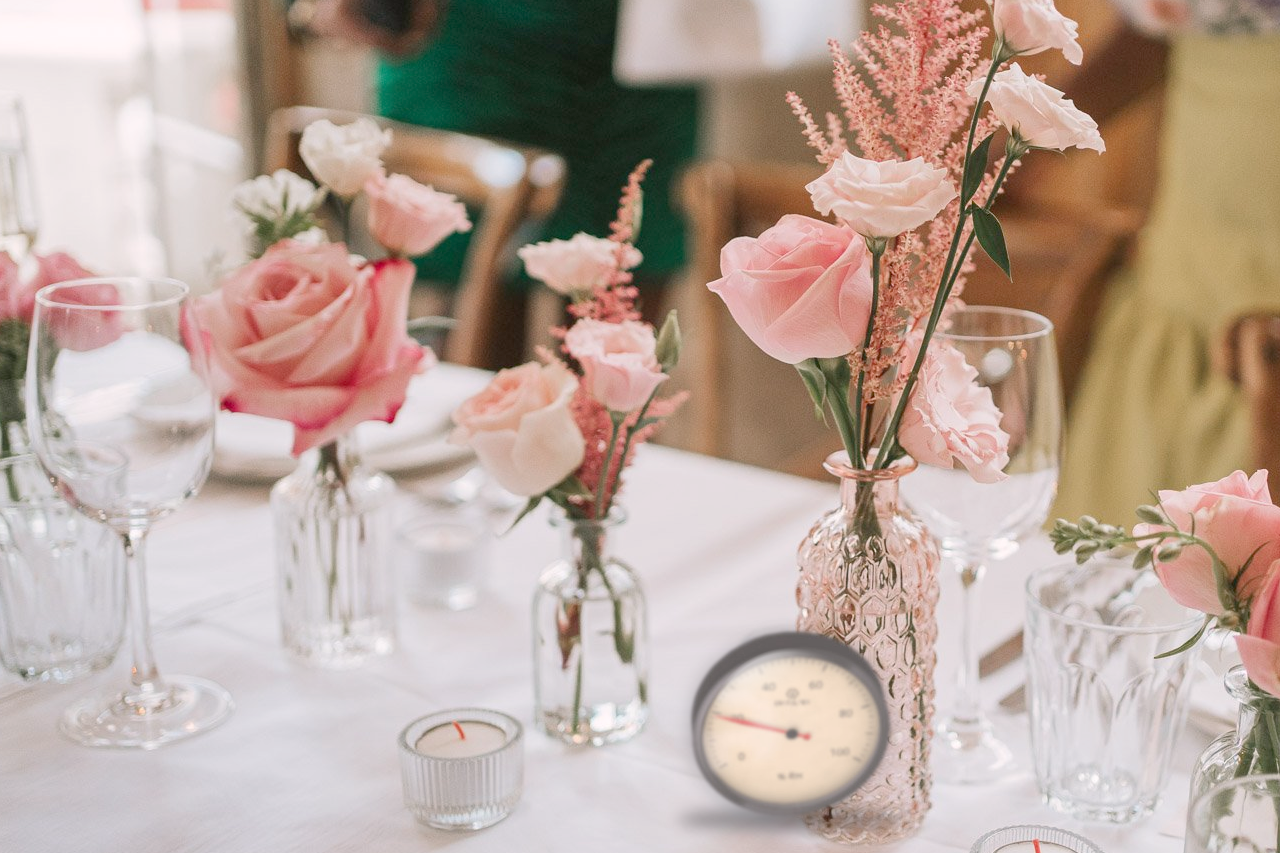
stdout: 20 %
